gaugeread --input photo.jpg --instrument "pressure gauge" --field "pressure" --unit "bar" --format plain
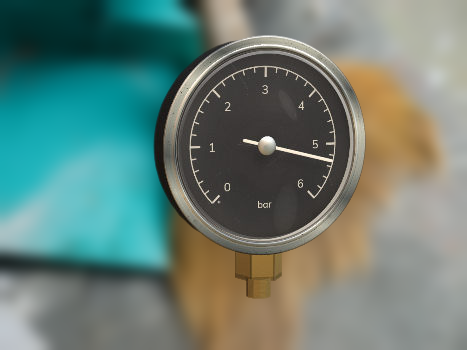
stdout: 5.3 bar
